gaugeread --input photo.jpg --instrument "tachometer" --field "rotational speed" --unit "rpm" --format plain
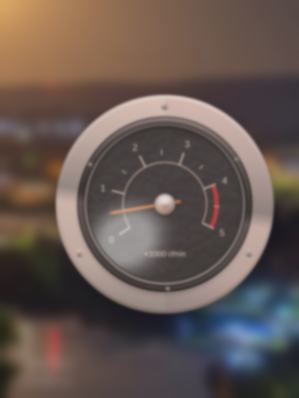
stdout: 500 rpm
